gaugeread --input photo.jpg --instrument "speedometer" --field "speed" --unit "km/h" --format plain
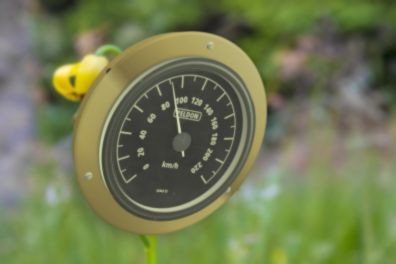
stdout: 90 km/h
